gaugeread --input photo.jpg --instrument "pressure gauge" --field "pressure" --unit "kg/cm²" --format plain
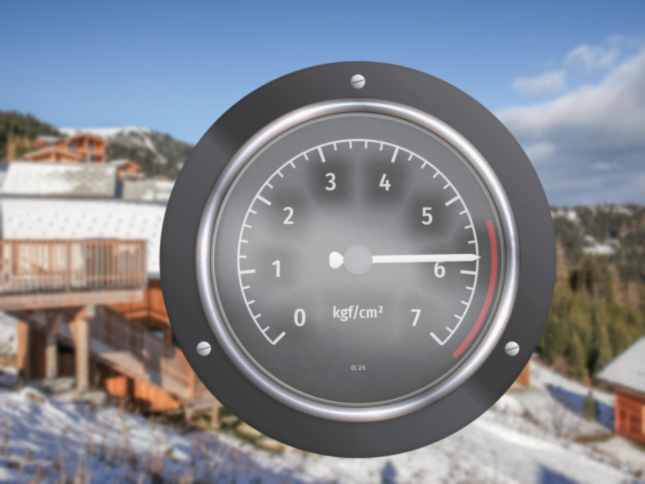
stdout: 5.8 kg/cm²
